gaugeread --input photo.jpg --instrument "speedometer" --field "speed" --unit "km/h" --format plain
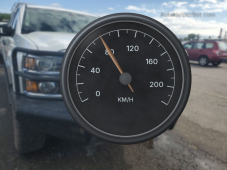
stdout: 80 km/h
